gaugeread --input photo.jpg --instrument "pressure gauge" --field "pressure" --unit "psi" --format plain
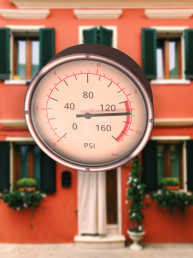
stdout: 130 psi
